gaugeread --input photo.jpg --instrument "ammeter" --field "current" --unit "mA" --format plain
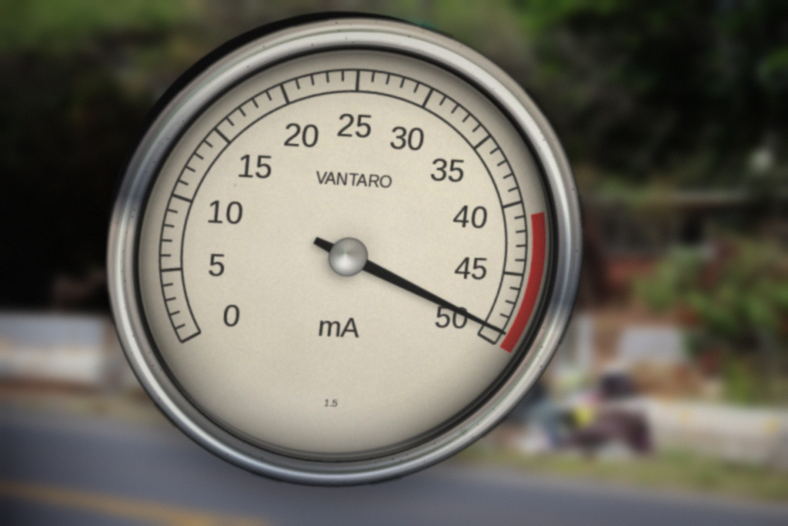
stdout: 49 mA
